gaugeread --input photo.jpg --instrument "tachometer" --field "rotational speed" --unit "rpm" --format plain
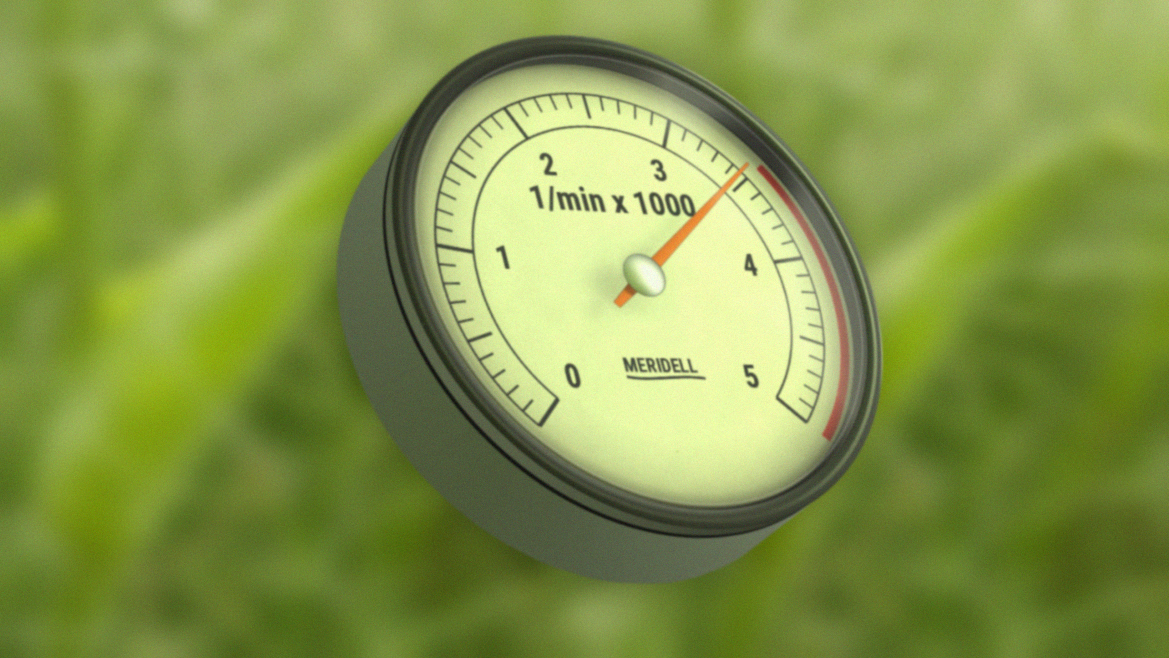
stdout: 3450 rpm
